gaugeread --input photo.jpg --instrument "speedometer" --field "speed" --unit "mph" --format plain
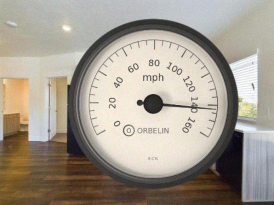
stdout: 142.5 mph
